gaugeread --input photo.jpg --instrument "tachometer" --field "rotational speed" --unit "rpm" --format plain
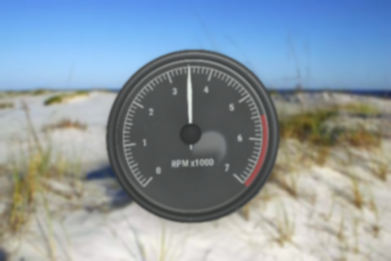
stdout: 3500 rpm
